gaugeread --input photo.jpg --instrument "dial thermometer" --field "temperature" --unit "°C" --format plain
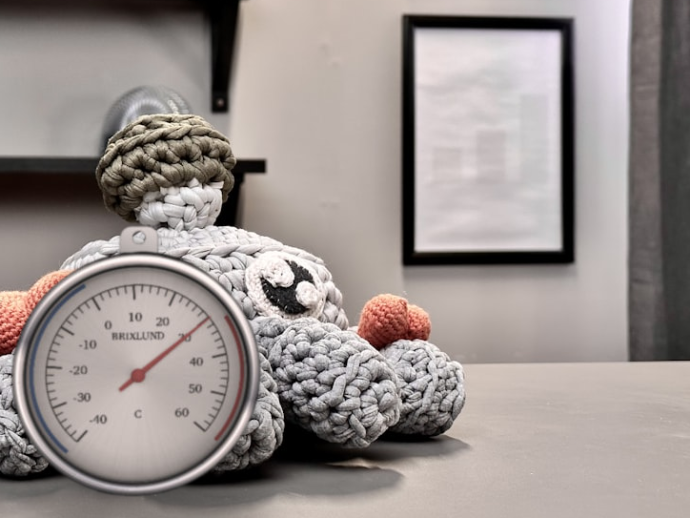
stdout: 30 °C
